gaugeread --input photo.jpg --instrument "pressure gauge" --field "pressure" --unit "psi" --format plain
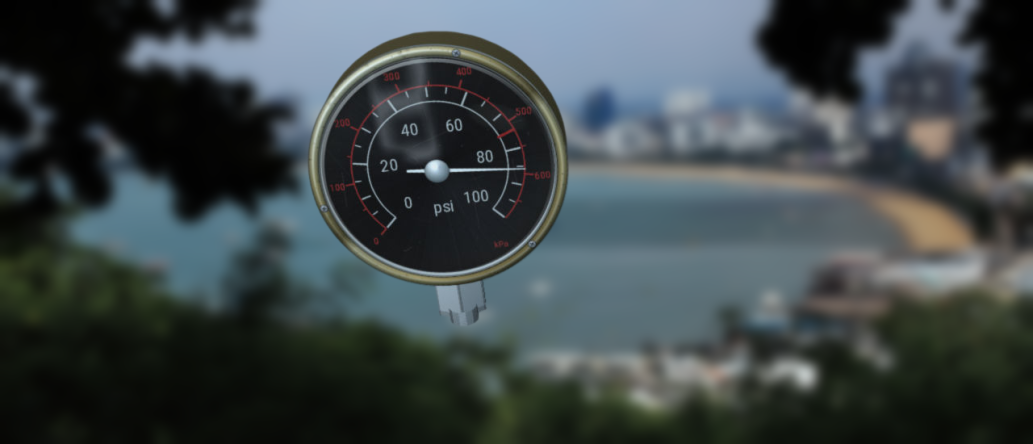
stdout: 85 psi
